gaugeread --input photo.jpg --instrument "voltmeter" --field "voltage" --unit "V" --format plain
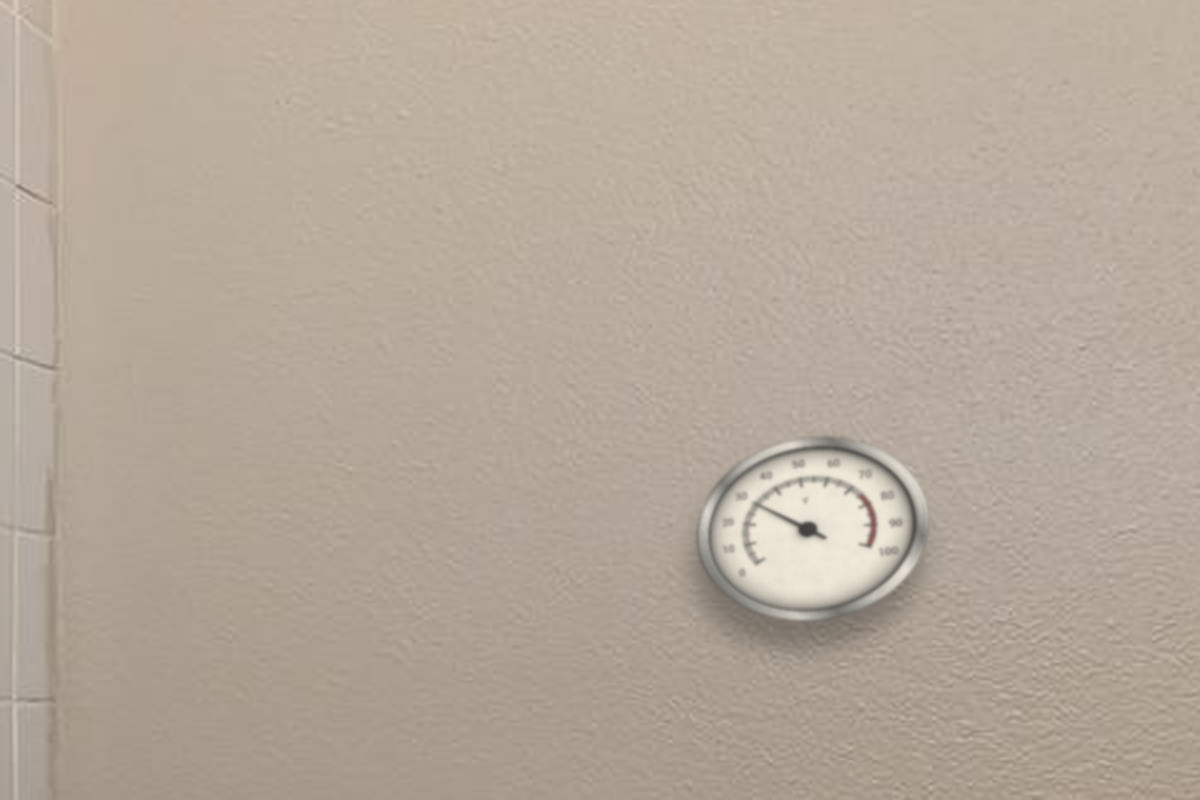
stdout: 30 V
